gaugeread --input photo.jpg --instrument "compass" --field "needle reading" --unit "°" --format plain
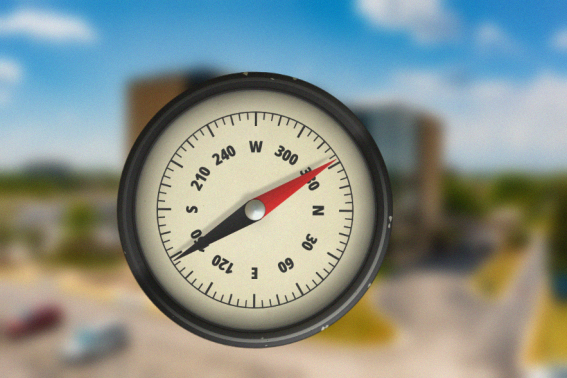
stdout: 327.5 °
